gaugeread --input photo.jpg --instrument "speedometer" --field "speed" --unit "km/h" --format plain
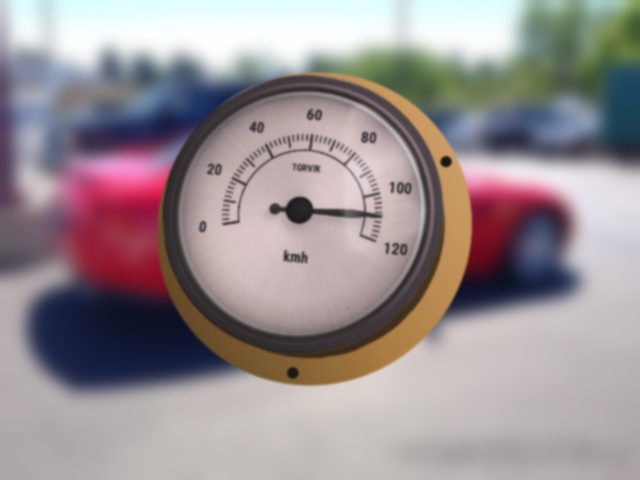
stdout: 110 km/h
